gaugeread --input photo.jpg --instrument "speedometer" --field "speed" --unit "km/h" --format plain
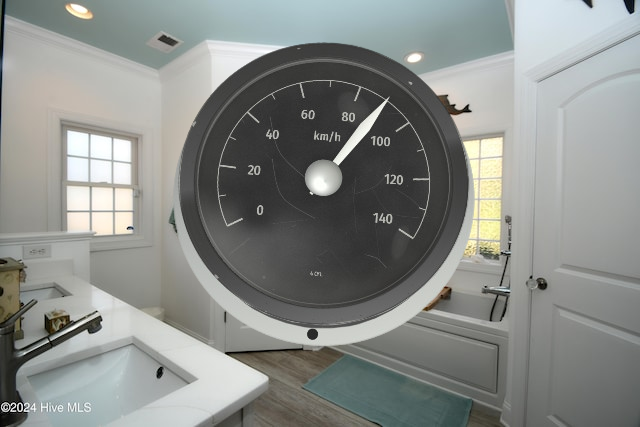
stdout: 90 km/h
